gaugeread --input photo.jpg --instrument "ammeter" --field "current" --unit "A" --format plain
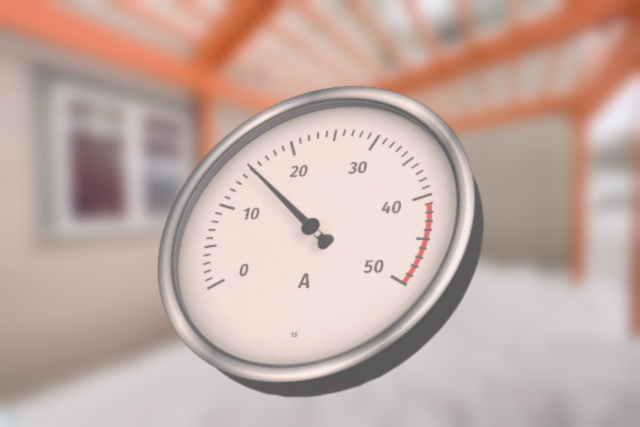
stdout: 15 A
